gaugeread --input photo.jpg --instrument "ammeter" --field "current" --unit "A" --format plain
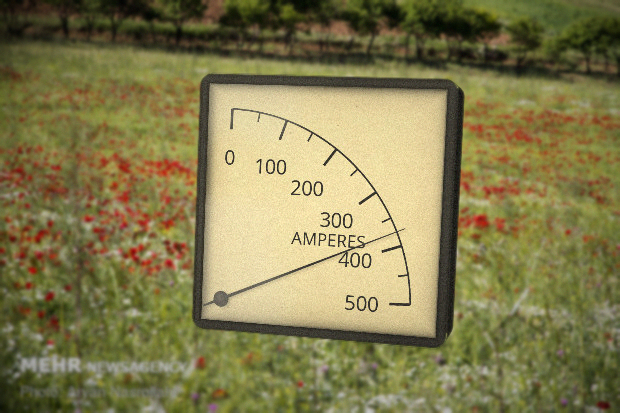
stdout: 375 A
